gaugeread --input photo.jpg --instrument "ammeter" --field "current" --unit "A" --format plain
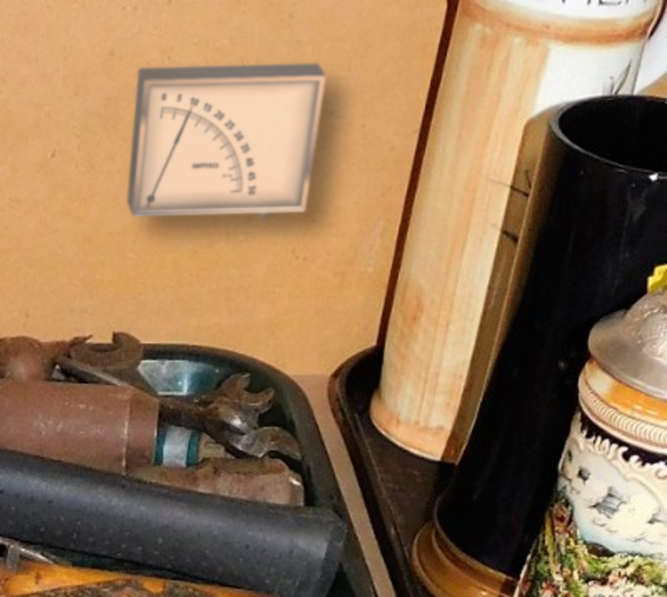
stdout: 10 A
